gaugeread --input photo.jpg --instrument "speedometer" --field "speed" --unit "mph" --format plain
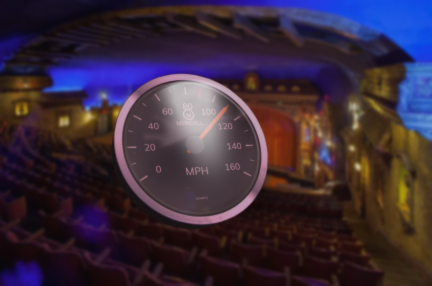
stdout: 110 mph
